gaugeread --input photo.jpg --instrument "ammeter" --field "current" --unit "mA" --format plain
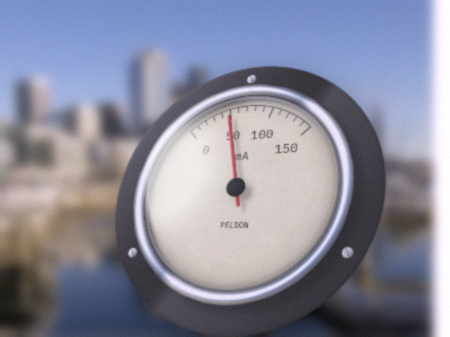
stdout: 50 mA
